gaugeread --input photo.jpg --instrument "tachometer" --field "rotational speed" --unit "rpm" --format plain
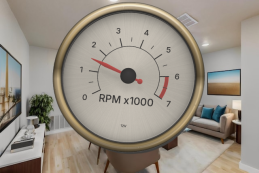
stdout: 1500 rpm
